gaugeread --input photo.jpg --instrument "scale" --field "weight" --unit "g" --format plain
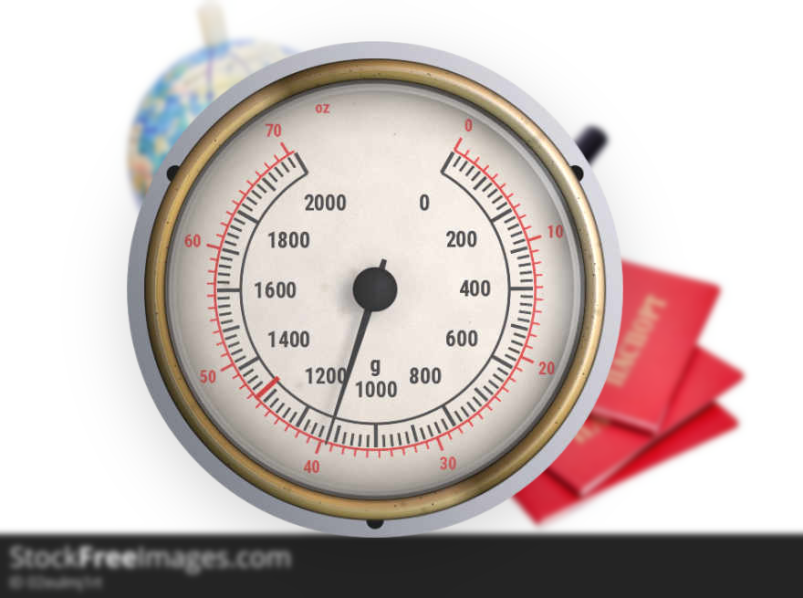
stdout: 1120 g
